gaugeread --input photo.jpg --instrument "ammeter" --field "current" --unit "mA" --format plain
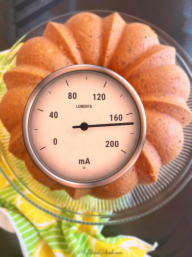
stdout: 170 mA
